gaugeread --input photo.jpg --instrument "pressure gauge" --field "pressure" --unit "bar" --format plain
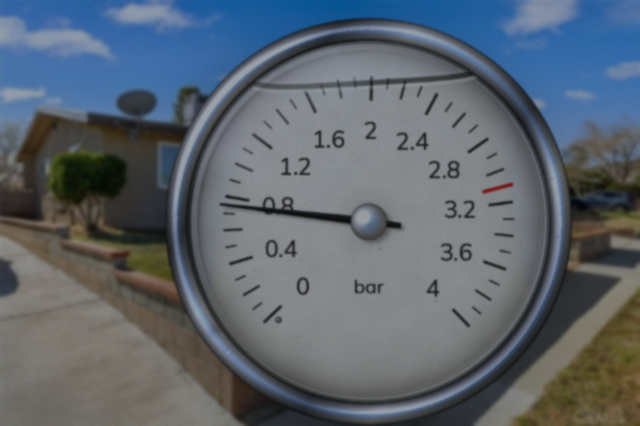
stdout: 0.75 bar
